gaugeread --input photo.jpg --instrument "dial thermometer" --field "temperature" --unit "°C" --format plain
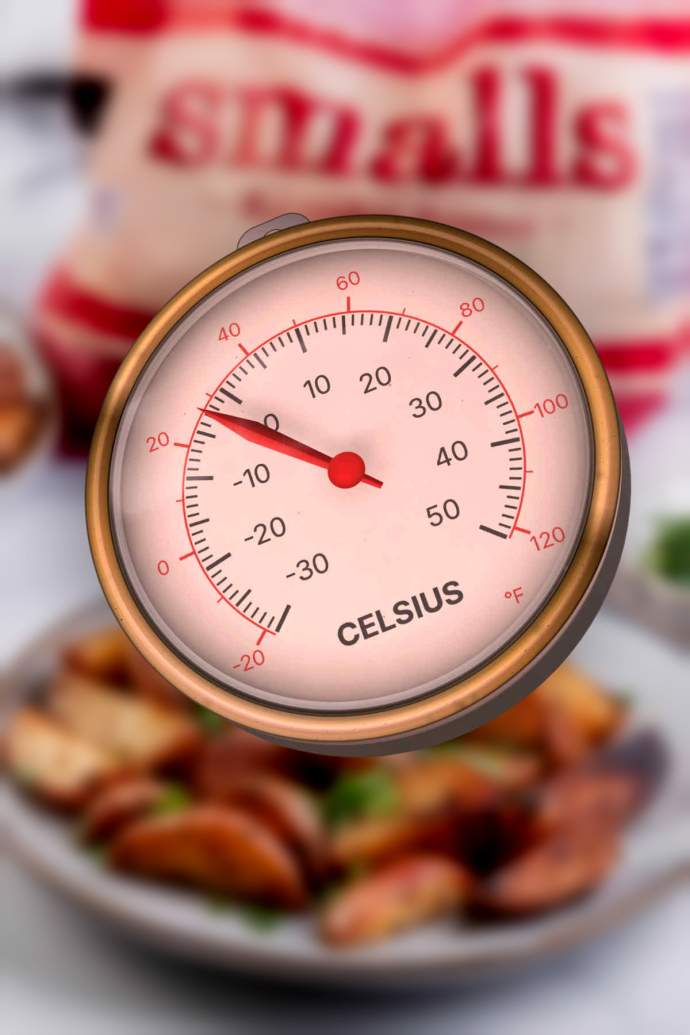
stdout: -3 °C
